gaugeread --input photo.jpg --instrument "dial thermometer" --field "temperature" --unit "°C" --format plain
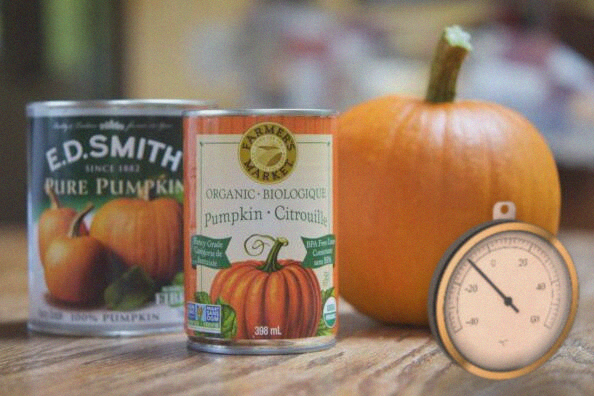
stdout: -10 °C
